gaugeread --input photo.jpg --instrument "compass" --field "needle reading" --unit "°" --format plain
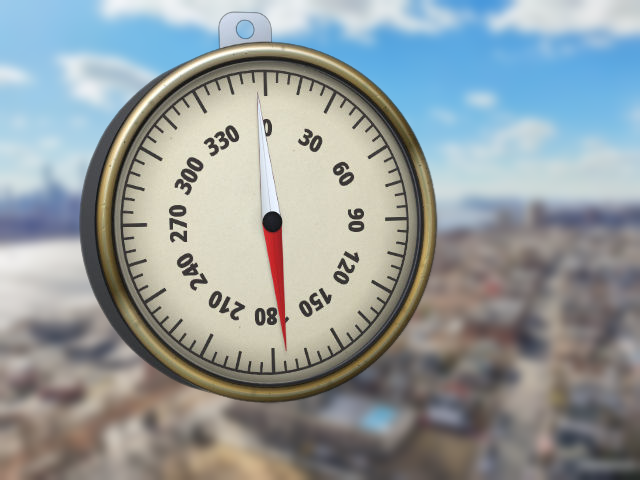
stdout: 175 °
